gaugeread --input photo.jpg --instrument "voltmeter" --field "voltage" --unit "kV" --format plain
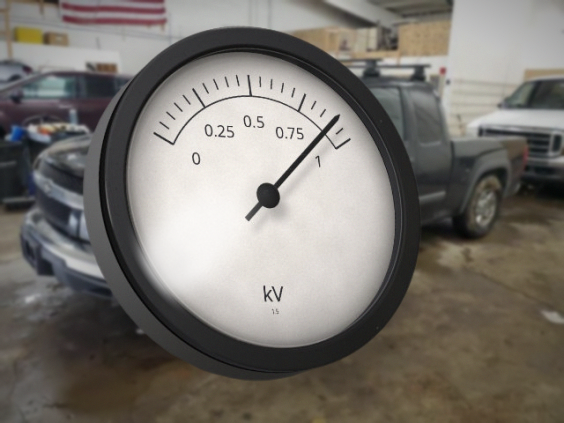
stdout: 0.9 kV
